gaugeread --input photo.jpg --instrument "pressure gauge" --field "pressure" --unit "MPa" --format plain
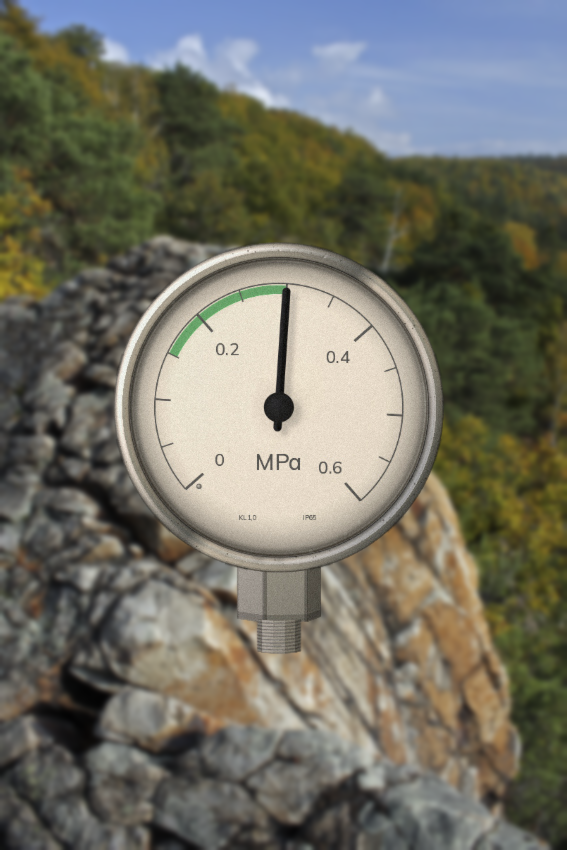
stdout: 0.3 MPa
